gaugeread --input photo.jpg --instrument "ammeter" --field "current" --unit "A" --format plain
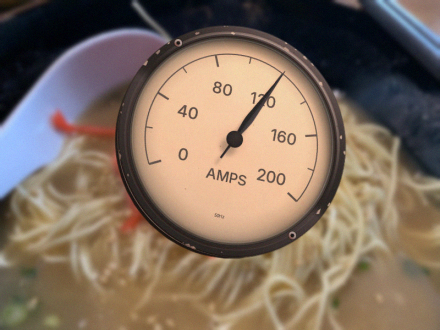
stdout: 120 A
